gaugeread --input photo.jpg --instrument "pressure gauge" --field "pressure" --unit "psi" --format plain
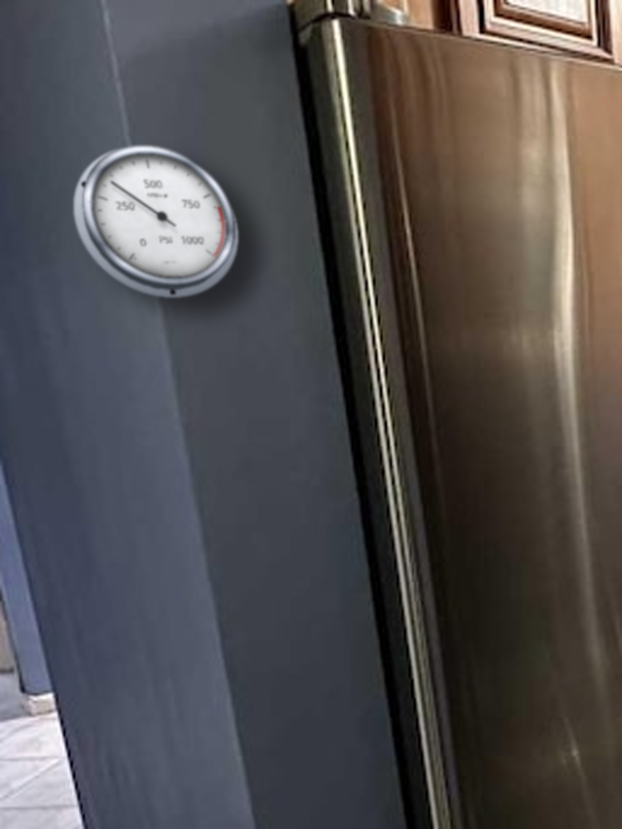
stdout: 325 psi
